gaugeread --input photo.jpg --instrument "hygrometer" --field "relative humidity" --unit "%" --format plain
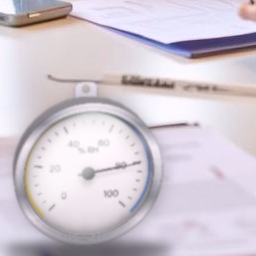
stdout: 80 %
